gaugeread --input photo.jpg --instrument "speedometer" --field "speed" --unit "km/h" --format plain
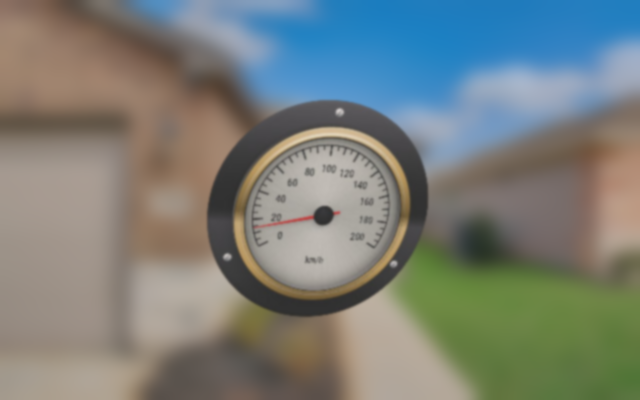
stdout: 15 km/h
